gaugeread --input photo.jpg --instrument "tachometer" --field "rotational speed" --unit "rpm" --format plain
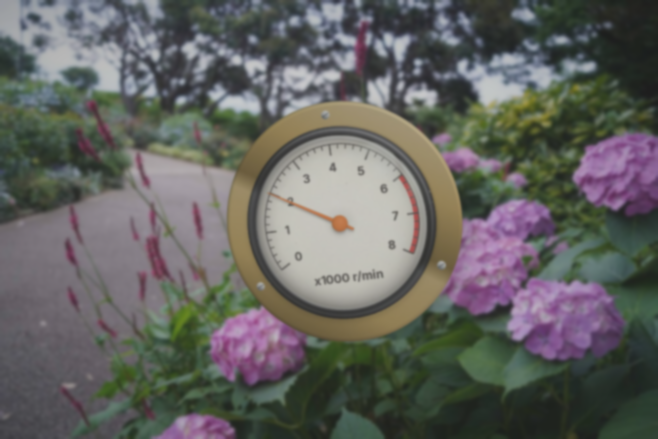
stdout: 2000 rpm
